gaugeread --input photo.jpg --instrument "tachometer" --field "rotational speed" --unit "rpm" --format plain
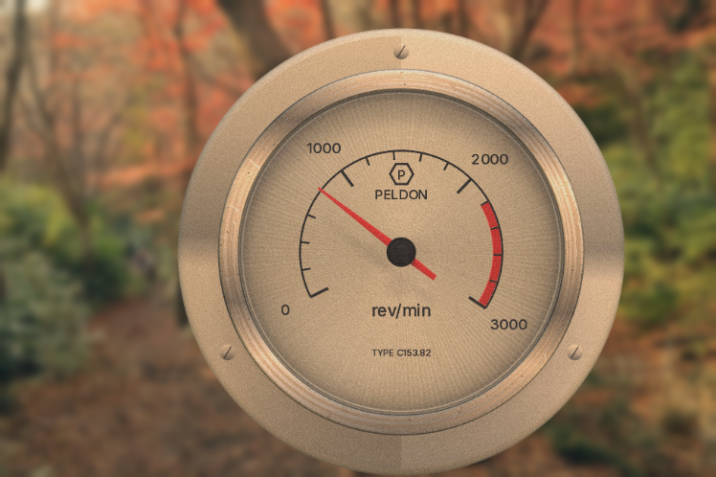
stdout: 800 rpm
